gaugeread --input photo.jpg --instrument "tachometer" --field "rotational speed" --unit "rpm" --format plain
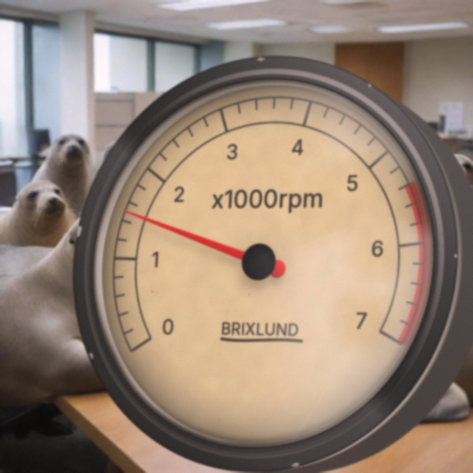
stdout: 1500 rpm
